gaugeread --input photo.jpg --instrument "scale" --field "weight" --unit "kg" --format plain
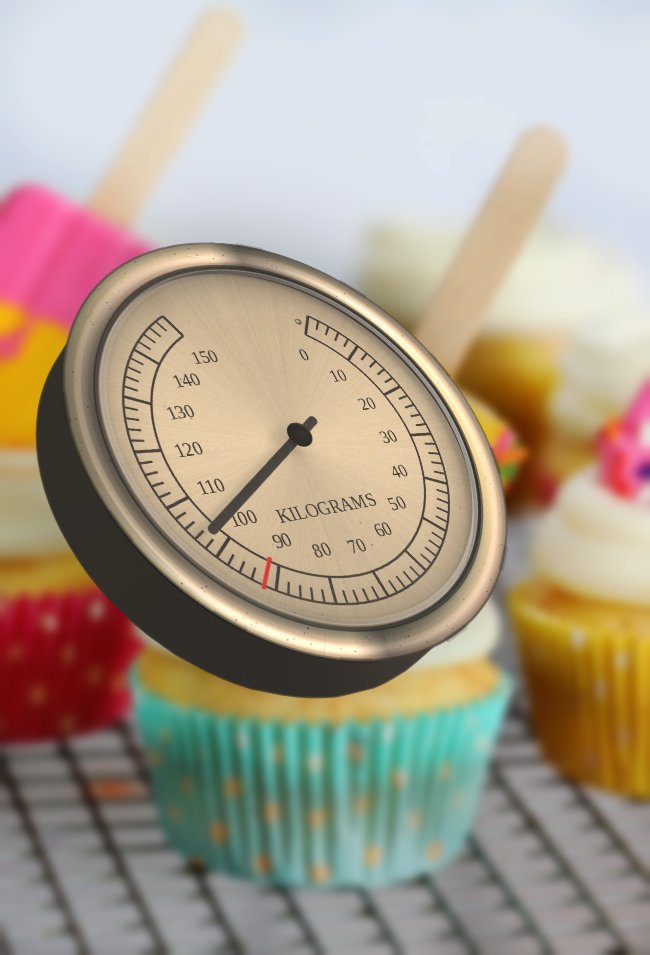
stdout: 103 kg
